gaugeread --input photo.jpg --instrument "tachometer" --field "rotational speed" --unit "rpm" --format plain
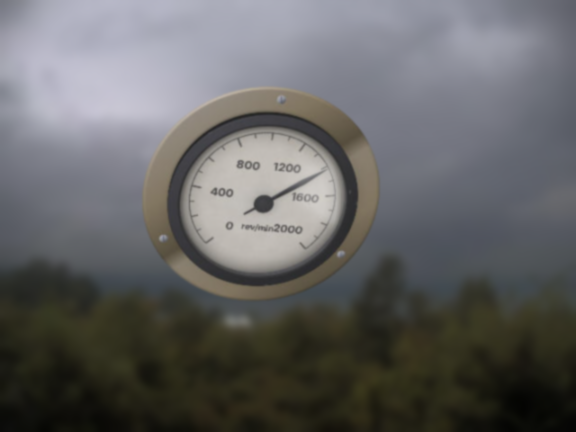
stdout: 1400 rpm
